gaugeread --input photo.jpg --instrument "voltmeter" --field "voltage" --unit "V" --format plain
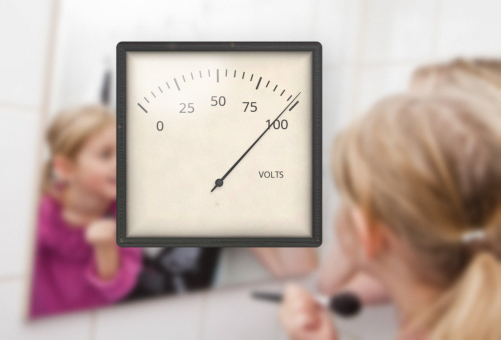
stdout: 97.5 V
